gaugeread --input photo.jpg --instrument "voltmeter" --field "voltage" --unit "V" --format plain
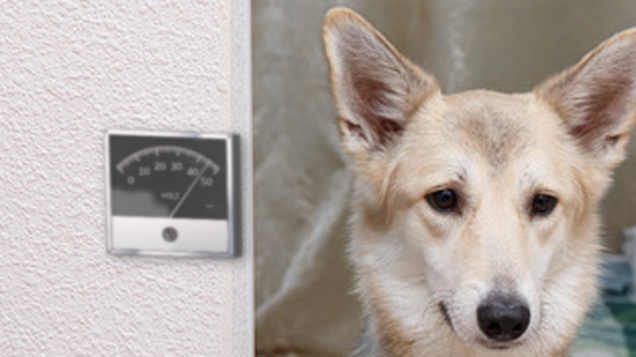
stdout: 45 V
